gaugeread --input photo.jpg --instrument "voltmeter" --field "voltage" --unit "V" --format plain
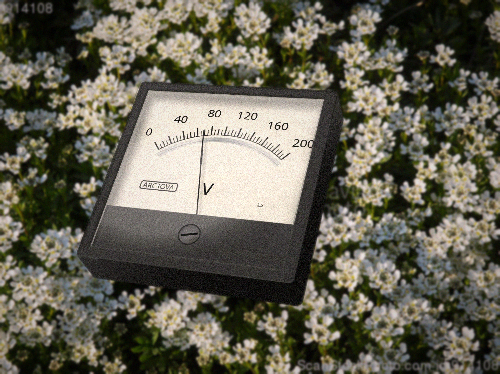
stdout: 70 V
